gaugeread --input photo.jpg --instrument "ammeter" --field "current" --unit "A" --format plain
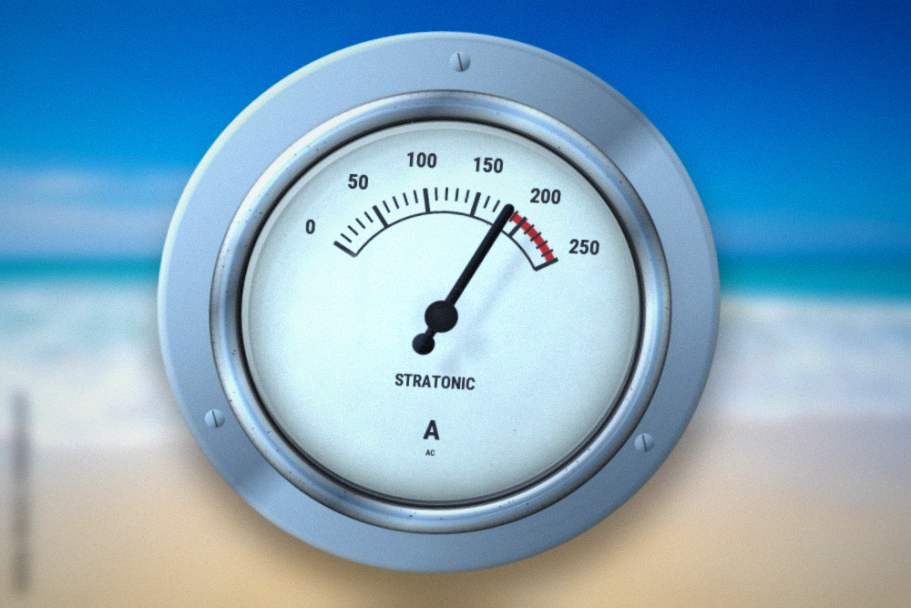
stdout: 180 A
